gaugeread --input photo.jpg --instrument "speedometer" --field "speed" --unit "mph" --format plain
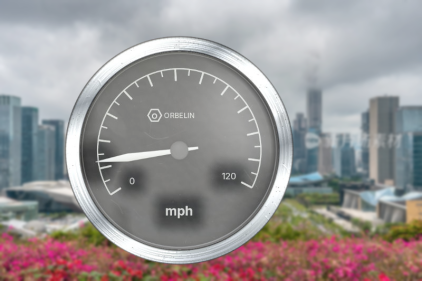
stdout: 12.5 mph
